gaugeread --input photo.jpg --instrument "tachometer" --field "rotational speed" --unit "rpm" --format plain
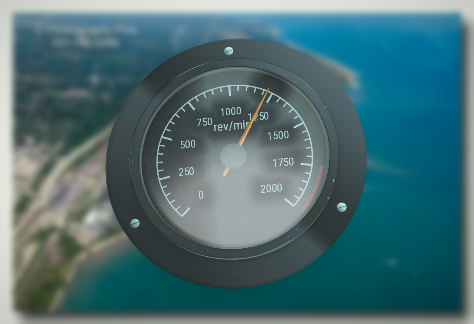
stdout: 1225 rpm
